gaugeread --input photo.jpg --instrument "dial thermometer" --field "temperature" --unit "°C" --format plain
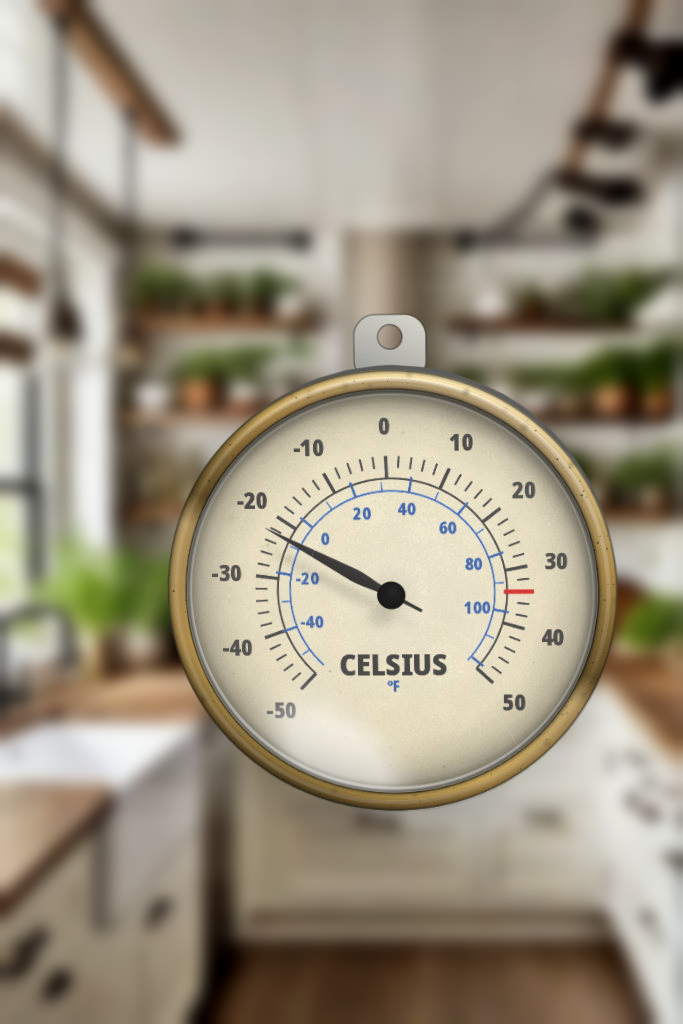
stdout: -22 °C
